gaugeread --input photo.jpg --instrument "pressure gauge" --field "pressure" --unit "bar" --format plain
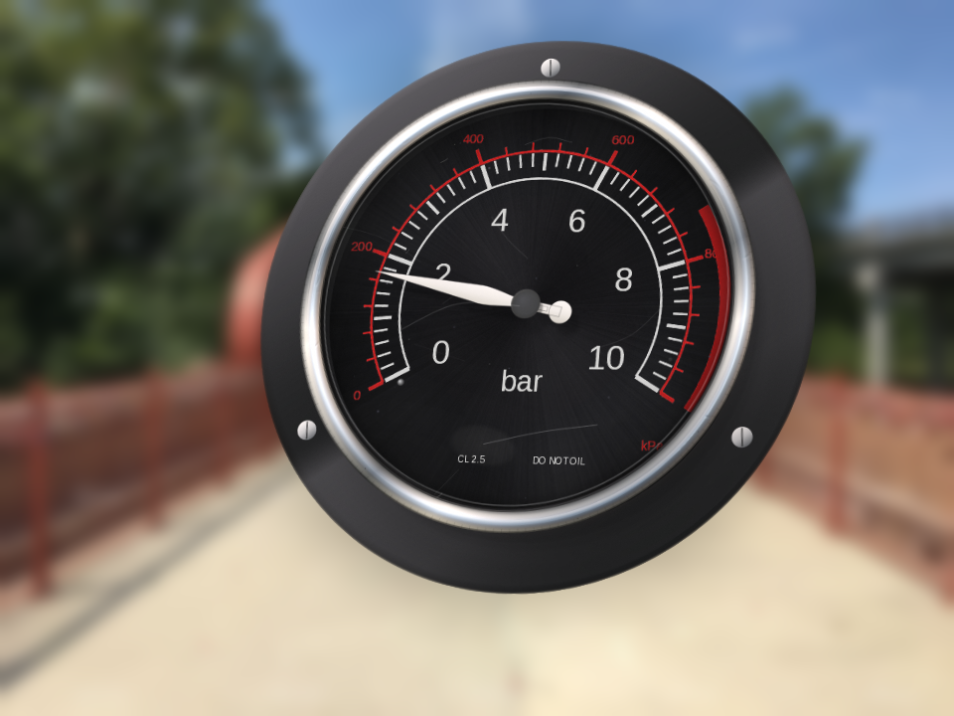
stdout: 1.7 bar
